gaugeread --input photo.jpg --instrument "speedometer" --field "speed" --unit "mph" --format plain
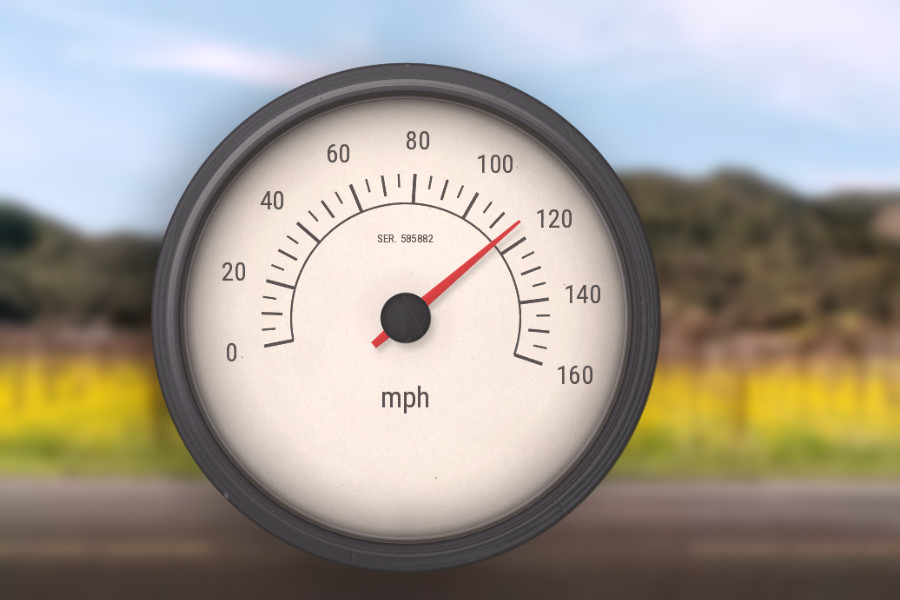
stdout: 115 mph
